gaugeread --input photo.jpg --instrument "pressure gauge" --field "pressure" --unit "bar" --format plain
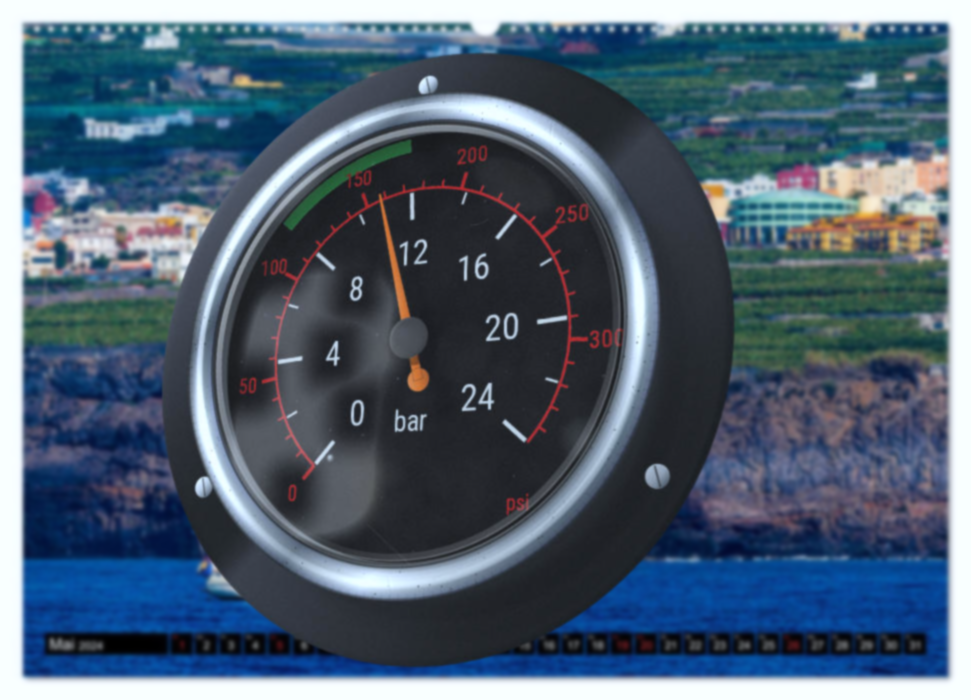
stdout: 11 bar
